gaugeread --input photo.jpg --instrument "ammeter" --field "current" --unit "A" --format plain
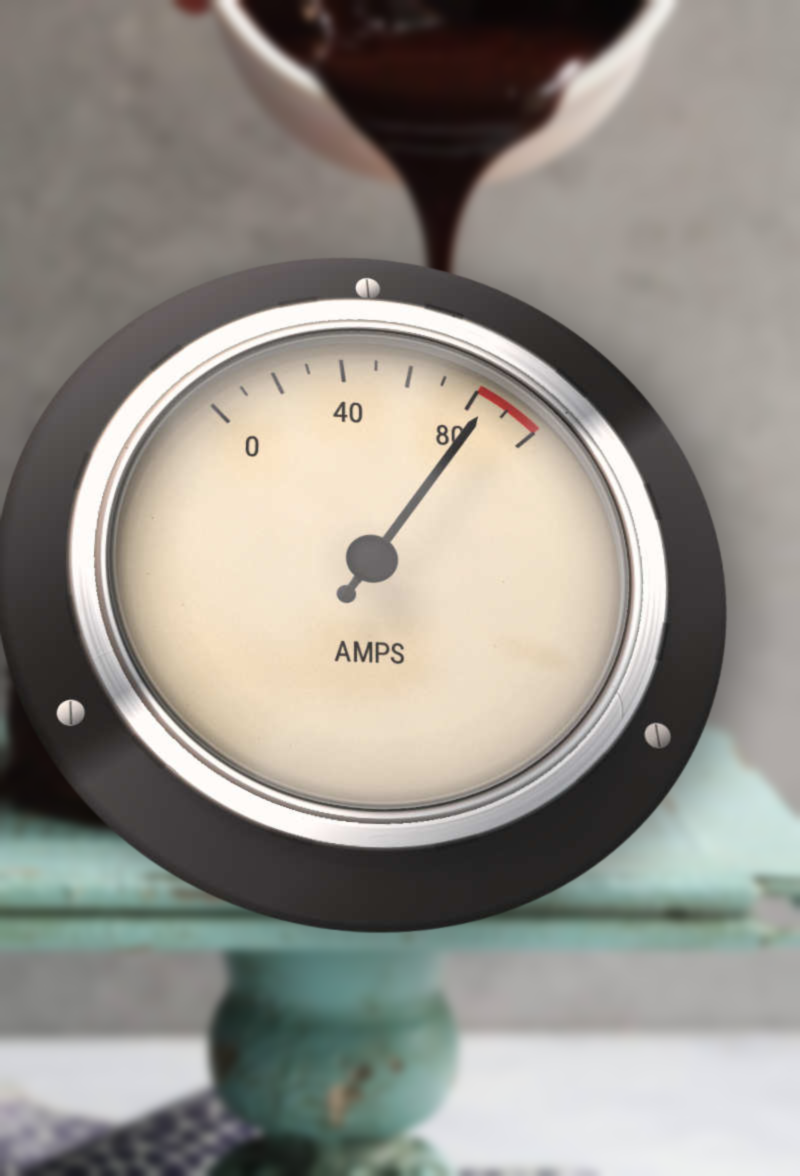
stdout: 85 A
